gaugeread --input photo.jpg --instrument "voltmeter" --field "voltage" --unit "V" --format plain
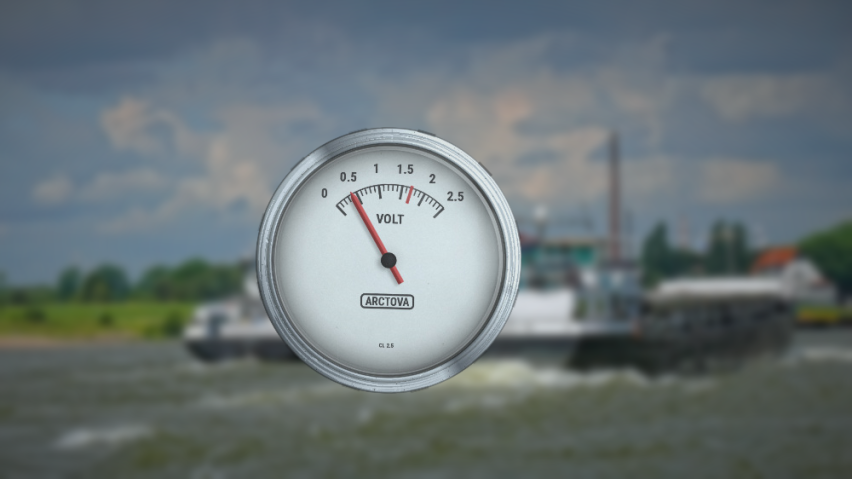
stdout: 0.4 V
